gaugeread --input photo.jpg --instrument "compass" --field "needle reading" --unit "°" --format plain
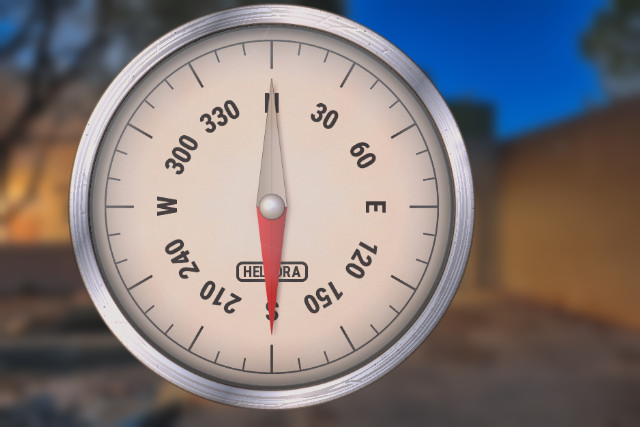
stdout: 180 °
